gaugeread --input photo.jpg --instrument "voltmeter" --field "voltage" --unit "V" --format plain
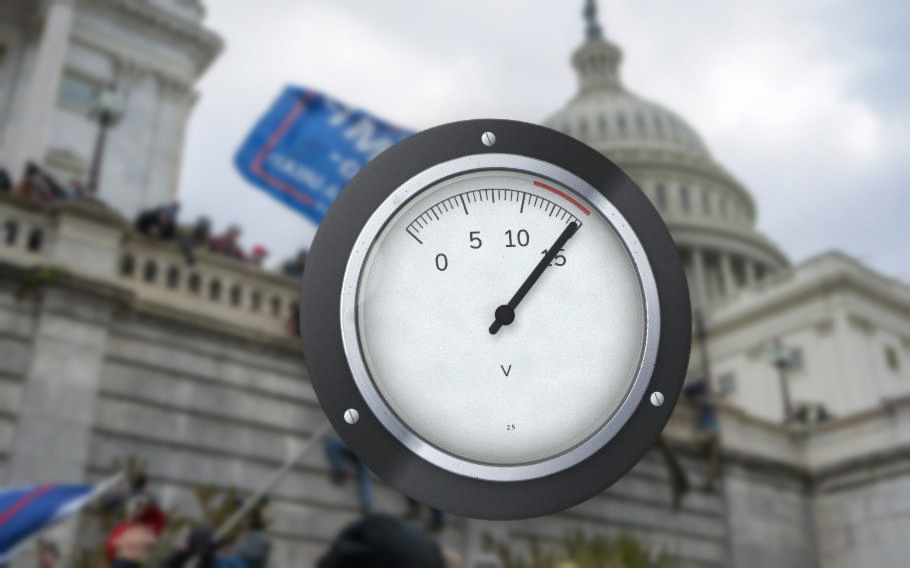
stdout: 14.5 V
